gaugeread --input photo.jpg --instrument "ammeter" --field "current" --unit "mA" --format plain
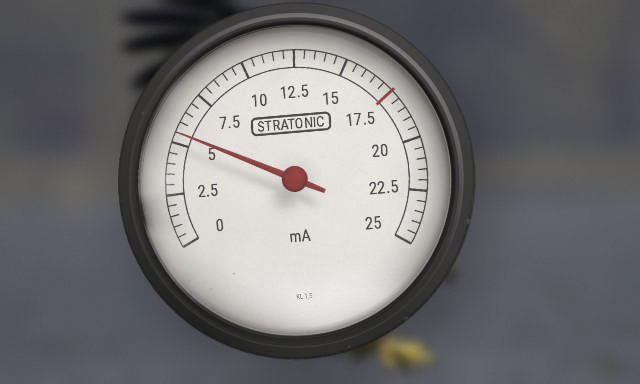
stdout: 5.5 mA
